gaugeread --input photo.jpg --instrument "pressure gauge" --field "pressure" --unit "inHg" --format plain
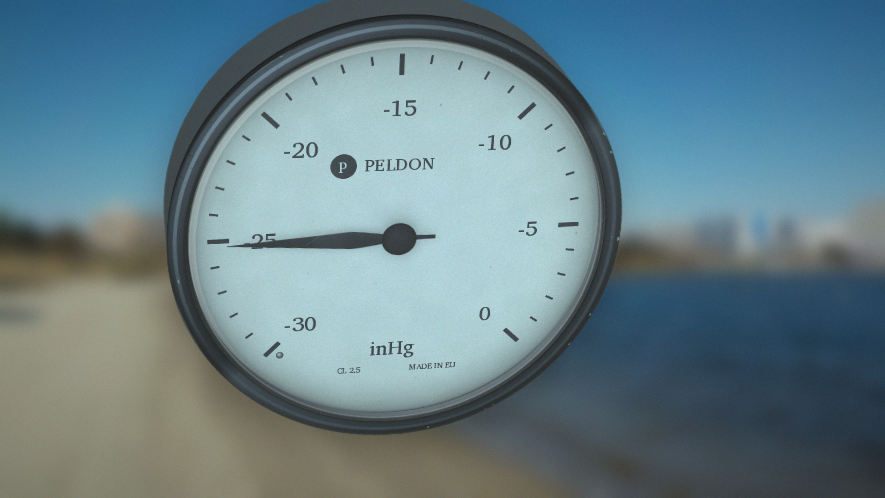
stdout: -25 inHg
